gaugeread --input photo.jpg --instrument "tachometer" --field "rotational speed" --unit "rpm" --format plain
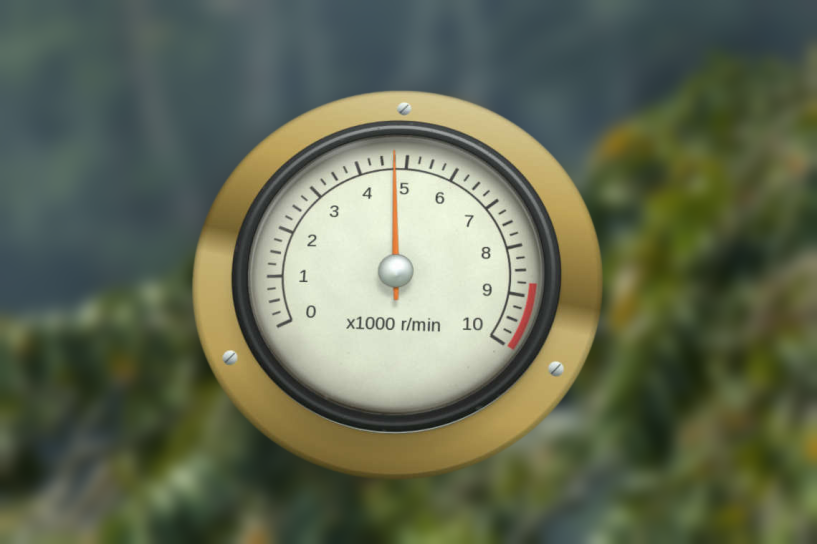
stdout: 4750 rpm
